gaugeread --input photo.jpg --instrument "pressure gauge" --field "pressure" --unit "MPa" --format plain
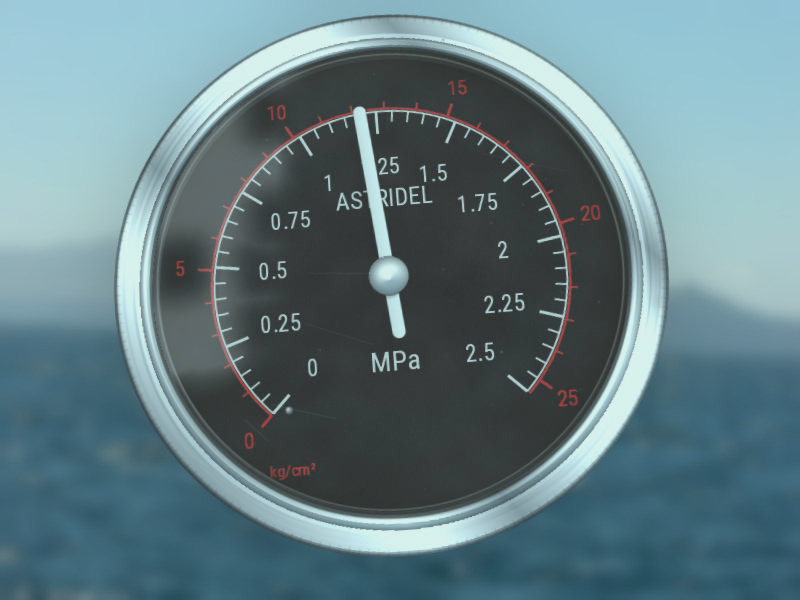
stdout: 1.2 MPa
